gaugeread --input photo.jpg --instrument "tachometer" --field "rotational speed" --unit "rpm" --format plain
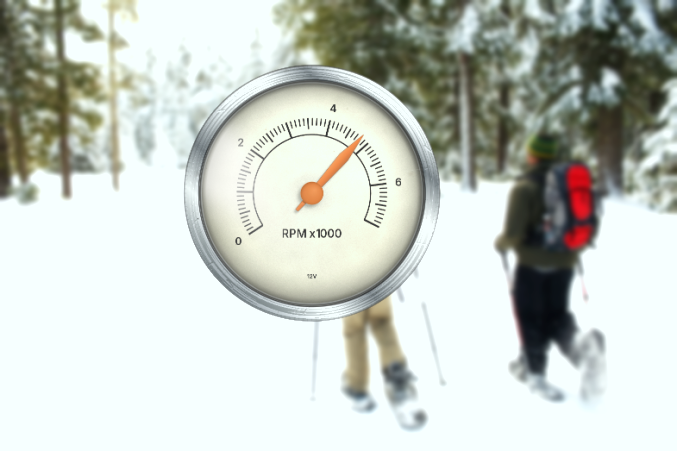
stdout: 4800 rpm
